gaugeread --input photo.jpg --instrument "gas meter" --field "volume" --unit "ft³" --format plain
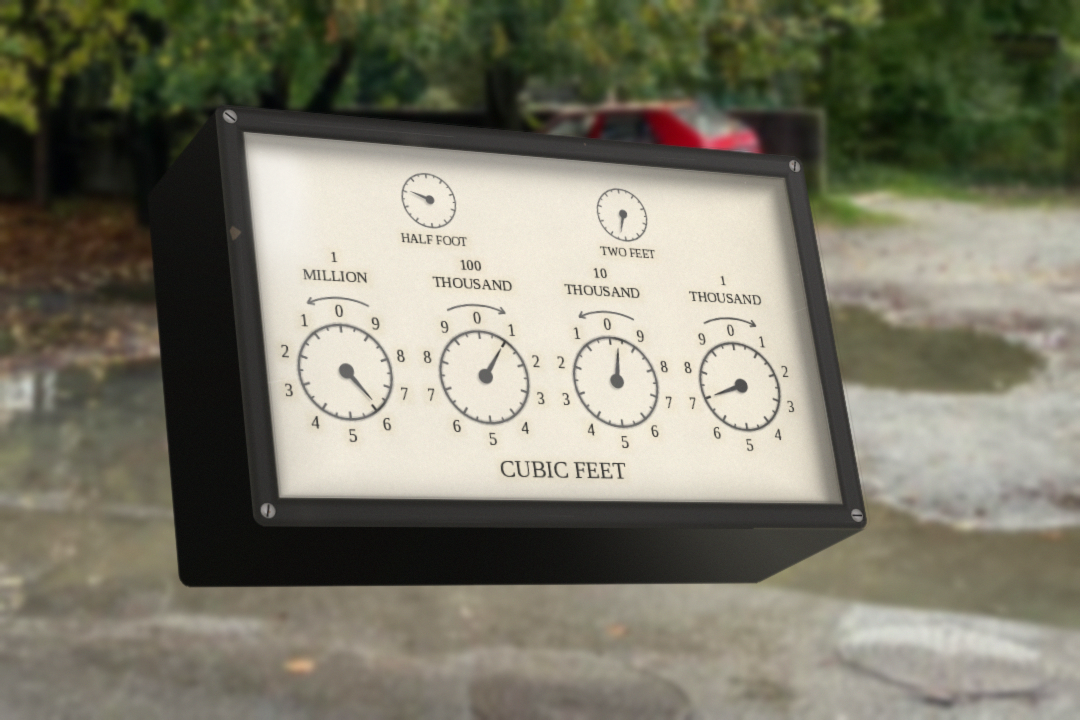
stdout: 609700 ft³
